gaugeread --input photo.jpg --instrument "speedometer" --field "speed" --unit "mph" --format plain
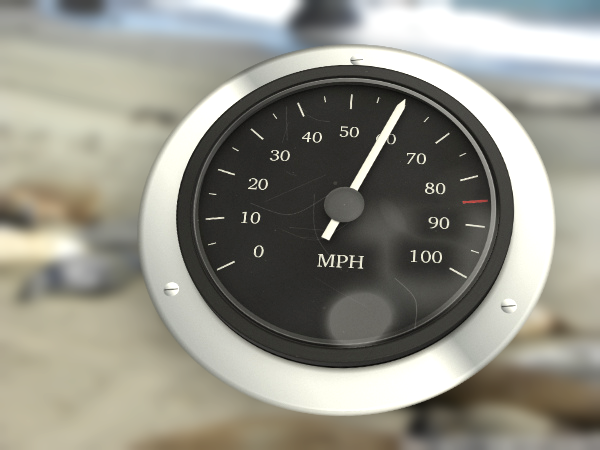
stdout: 60 mph
